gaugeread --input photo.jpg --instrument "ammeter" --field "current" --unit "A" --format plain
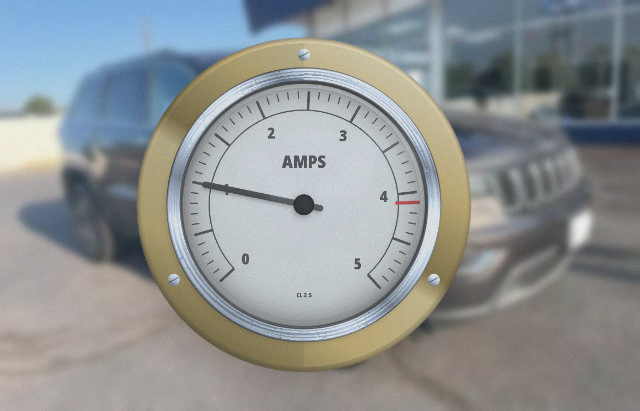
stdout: 1 A
